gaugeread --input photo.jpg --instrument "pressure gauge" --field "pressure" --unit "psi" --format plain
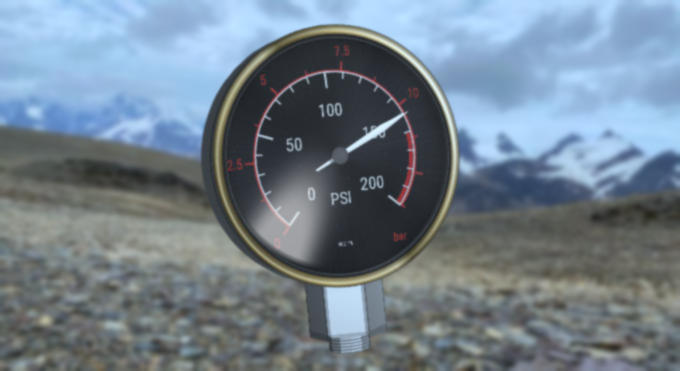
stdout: 150 psi
